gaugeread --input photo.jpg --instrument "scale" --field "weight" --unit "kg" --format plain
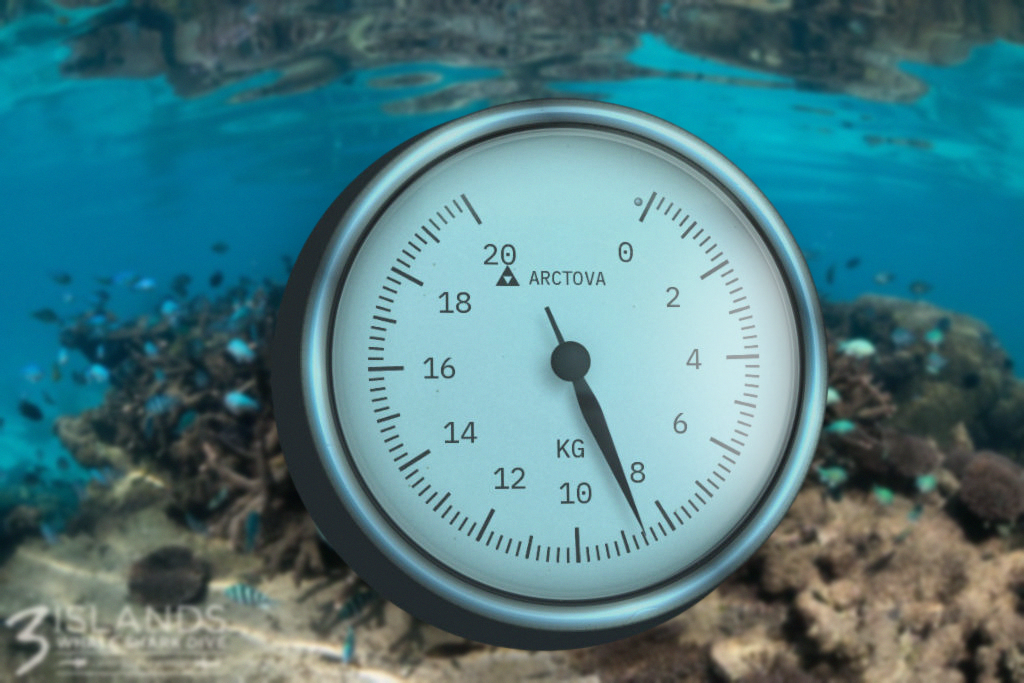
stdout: 8.6 kg
